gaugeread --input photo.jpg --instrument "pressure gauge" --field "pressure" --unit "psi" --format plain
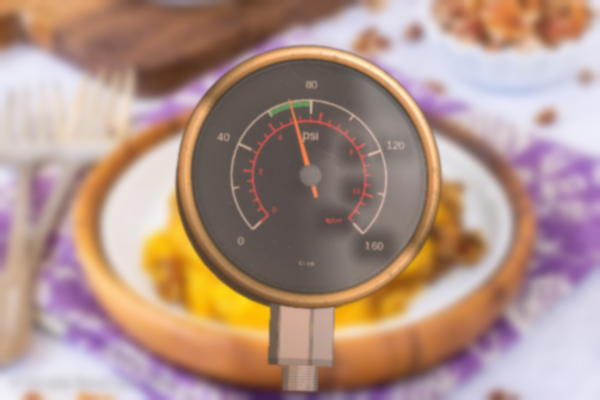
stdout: 70 psi
